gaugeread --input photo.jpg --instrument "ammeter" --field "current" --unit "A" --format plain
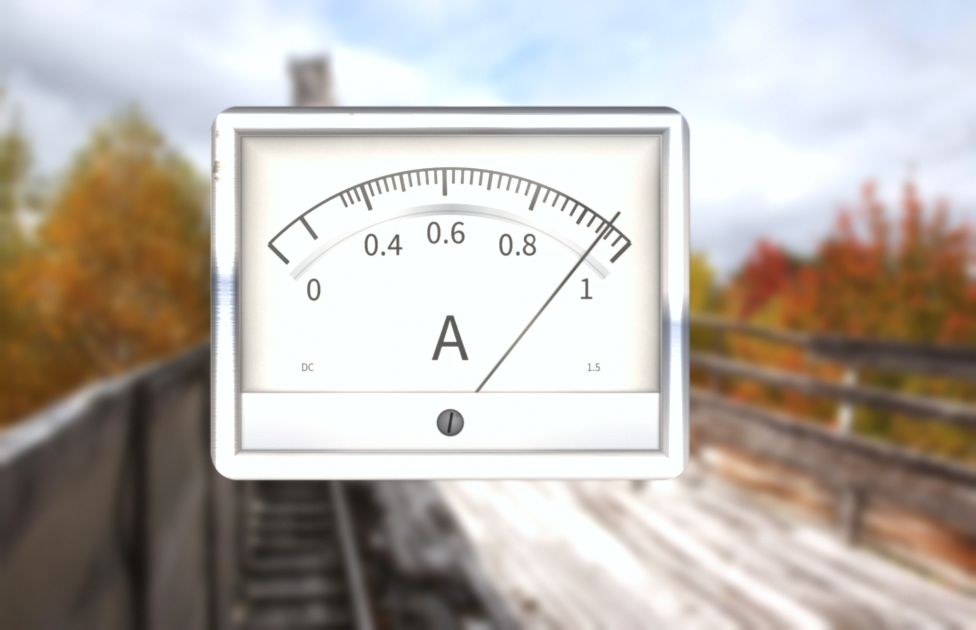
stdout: 0.95 A
